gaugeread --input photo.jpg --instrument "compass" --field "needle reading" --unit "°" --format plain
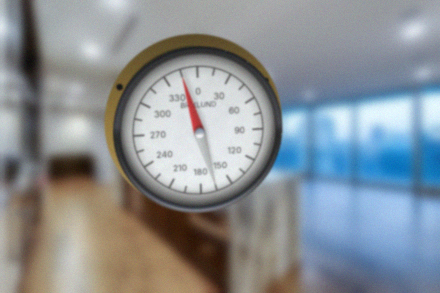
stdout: 345 °
